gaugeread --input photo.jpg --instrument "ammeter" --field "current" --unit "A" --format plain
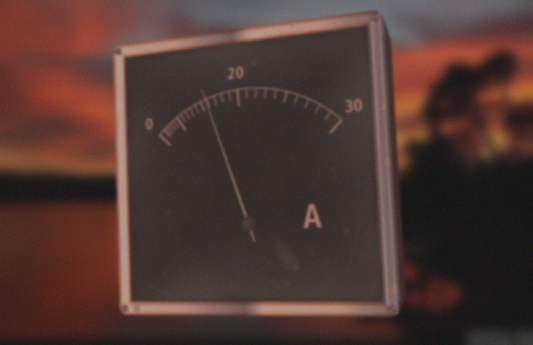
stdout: 16 A
